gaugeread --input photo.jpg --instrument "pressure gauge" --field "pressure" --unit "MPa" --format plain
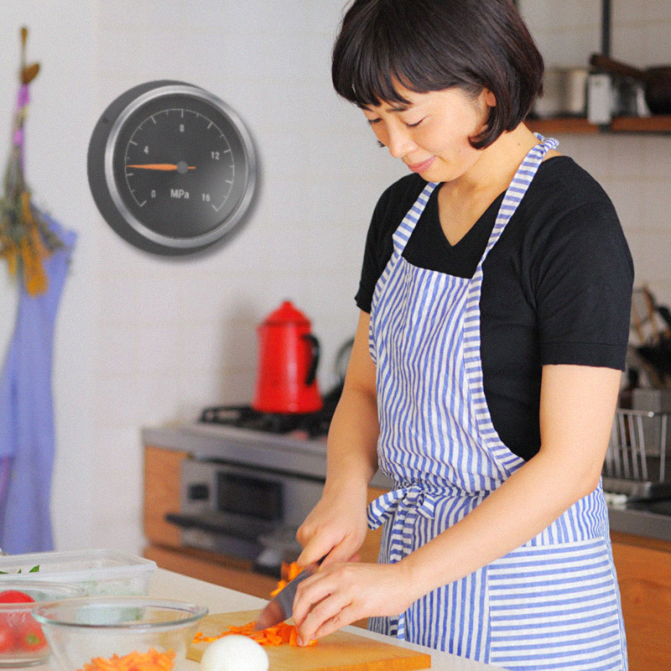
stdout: 2.5 MPa
